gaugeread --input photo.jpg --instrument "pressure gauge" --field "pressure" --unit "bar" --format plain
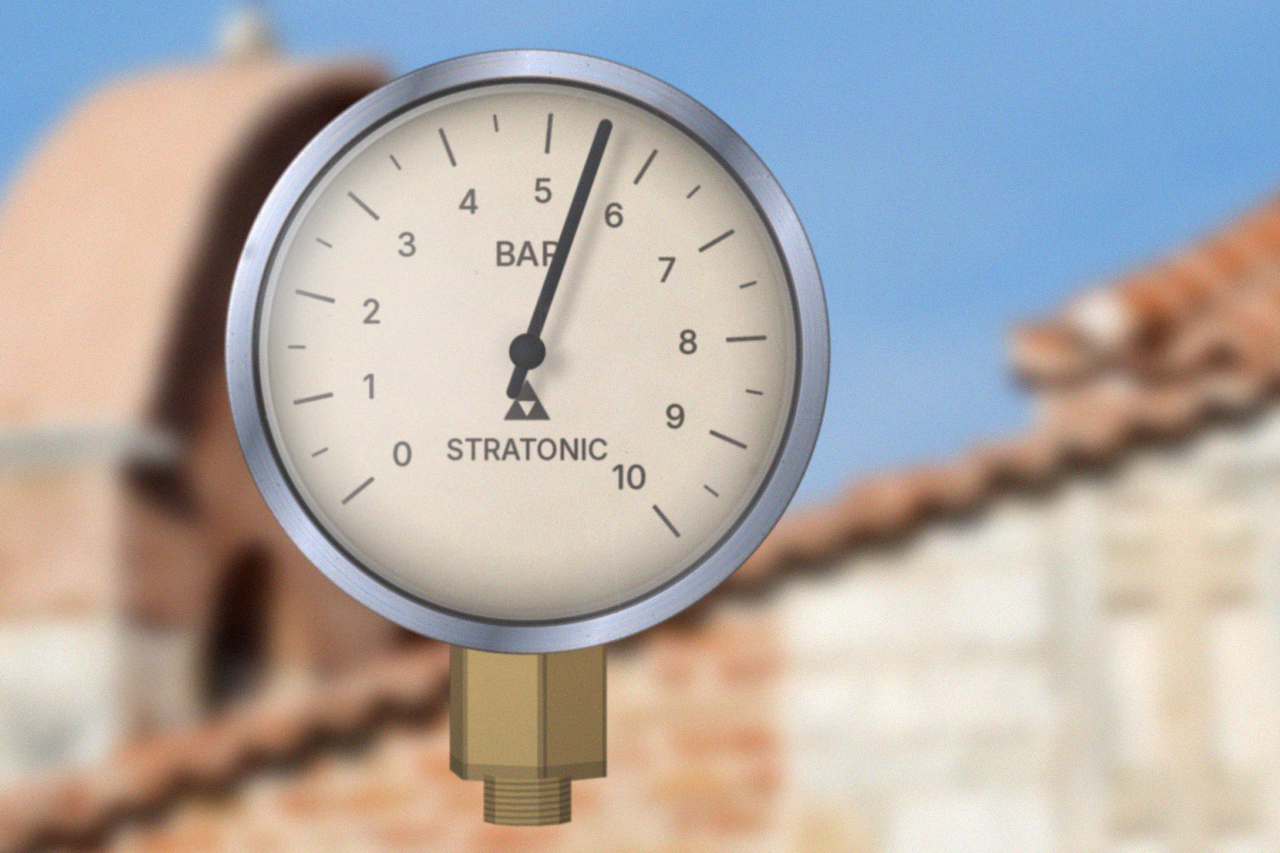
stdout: 5.5 bar
